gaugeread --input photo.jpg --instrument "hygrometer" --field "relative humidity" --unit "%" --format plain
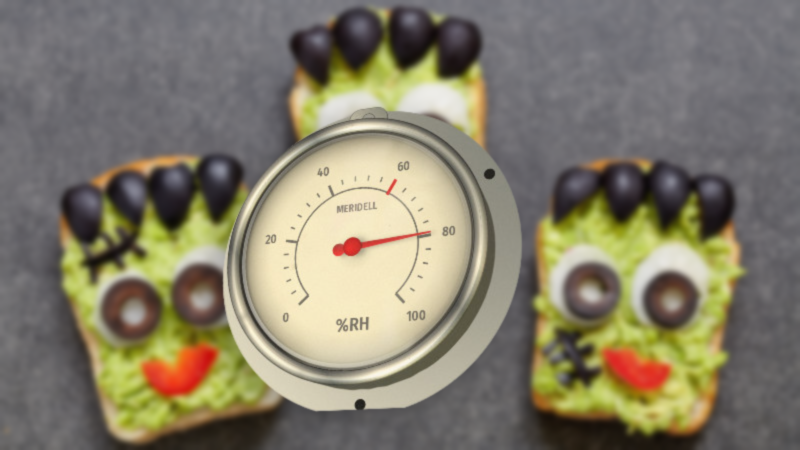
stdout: 80 %
